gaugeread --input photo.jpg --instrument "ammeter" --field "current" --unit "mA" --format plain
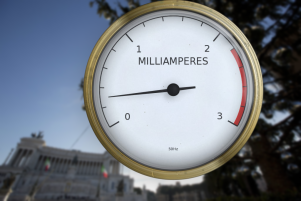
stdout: 0.3 mA
